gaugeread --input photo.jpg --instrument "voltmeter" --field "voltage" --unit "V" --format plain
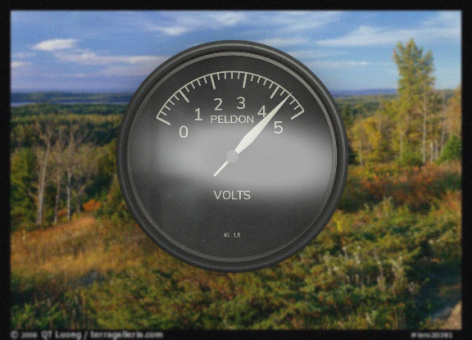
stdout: 4.4 V
